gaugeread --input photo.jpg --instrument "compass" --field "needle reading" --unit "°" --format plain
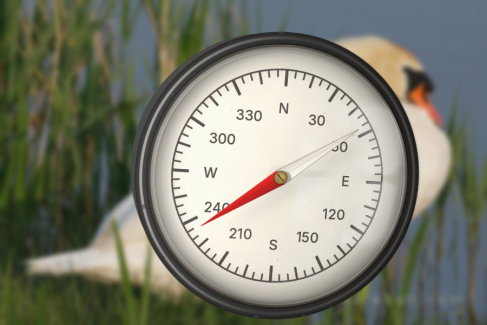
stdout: 235 °
